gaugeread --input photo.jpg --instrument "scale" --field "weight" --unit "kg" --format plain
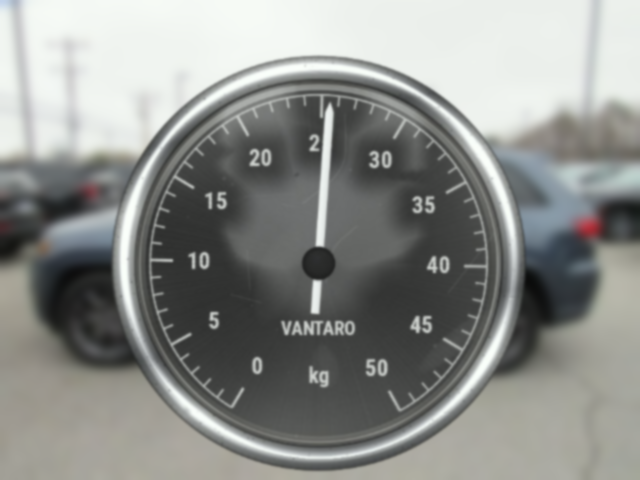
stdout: 25.5 kg
